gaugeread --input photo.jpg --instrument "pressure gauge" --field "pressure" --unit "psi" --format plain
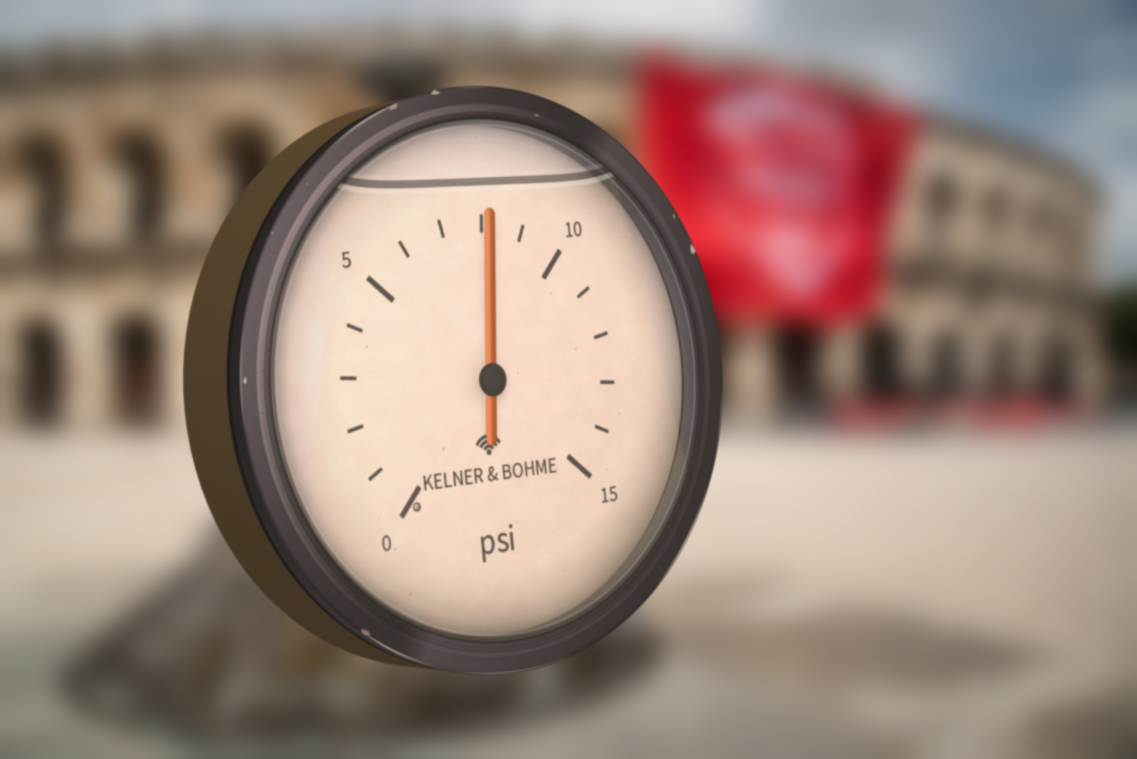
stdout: 8 psi
